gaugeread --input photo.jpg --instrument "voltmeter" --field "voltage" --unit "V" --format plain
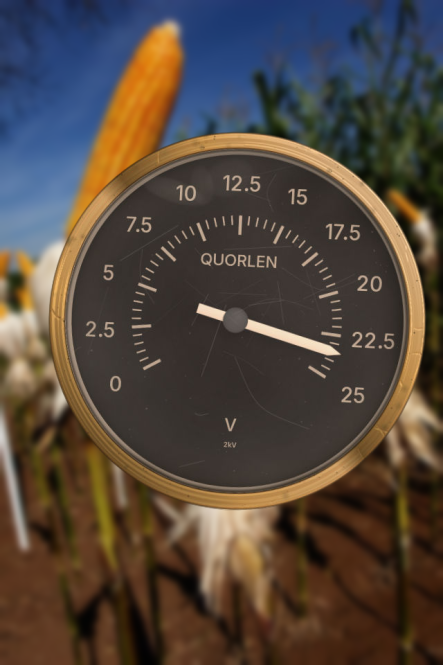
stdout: 23.5 V
